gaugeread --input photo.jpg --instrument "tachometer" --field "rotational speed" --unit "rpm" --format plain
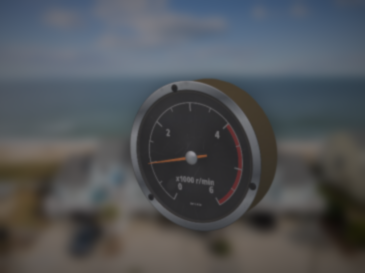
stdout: 1000 rpm
